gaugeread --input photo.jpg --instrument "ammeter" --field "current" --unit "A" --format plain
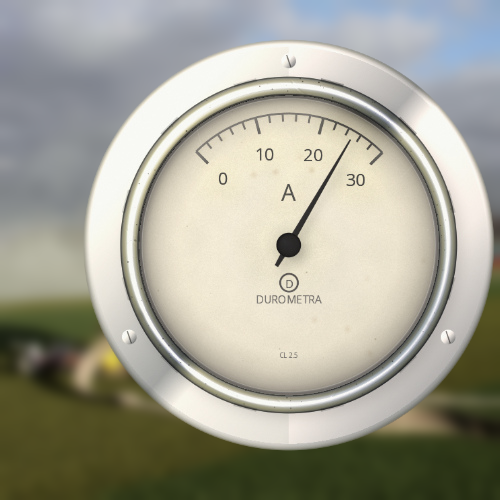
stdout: 25 A
